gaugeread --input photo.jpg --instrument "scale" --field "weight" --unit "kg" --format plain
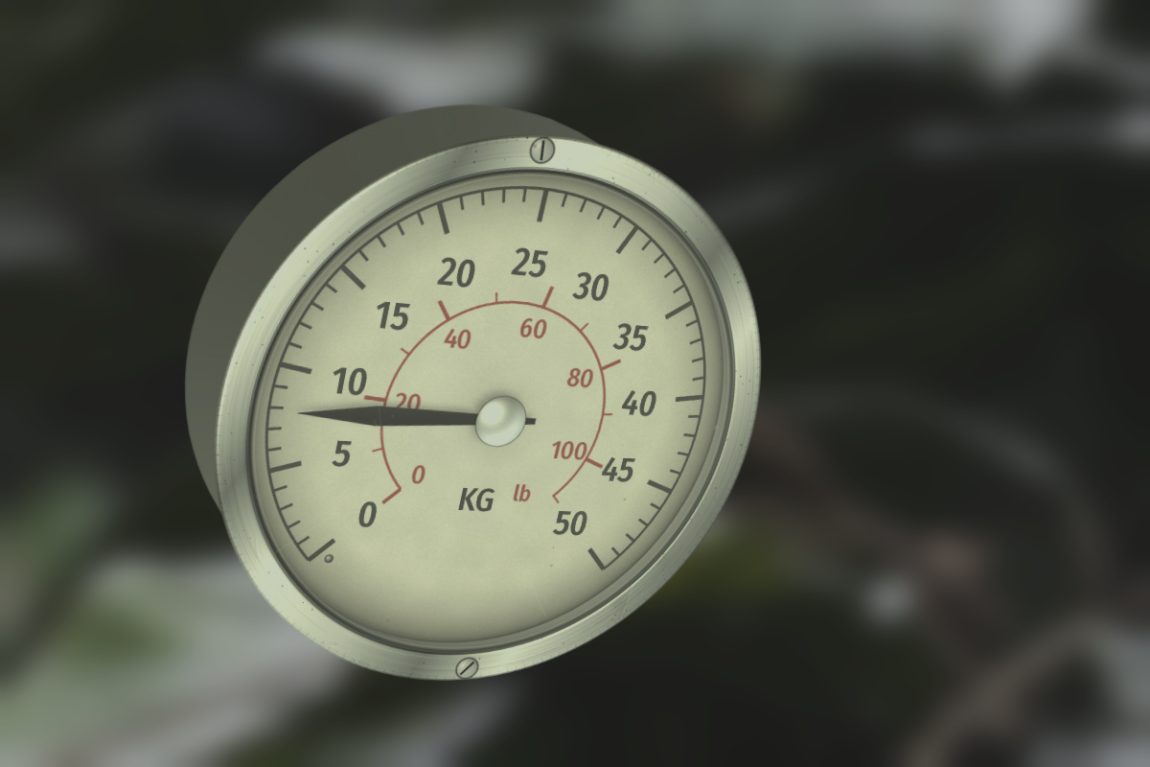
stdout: 8 kg
